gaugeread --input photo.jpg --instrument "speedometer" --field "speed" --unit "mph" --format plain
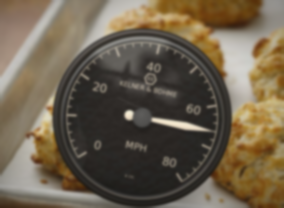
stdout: 66 mph
